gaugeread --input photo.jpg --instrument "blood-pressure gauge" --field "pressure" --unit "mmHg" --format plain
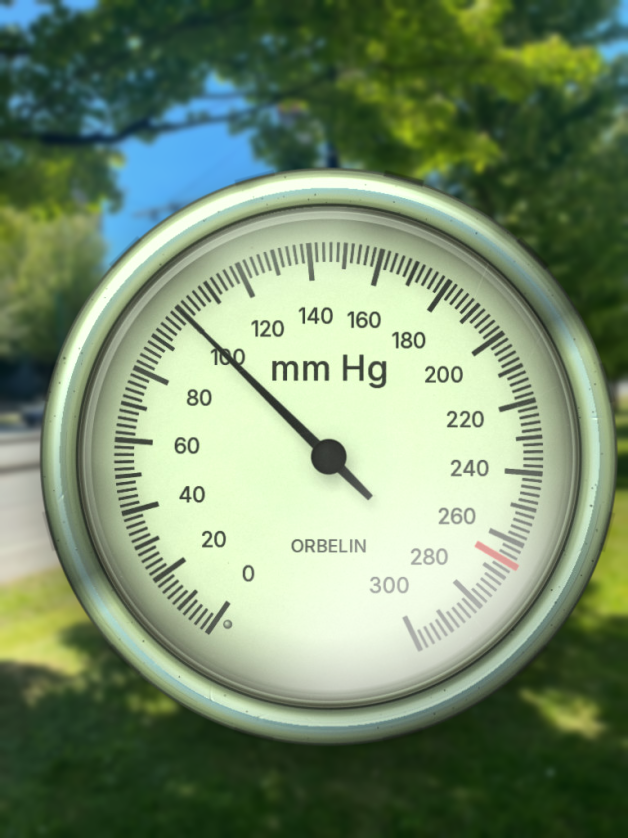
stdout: 100 mmHg
